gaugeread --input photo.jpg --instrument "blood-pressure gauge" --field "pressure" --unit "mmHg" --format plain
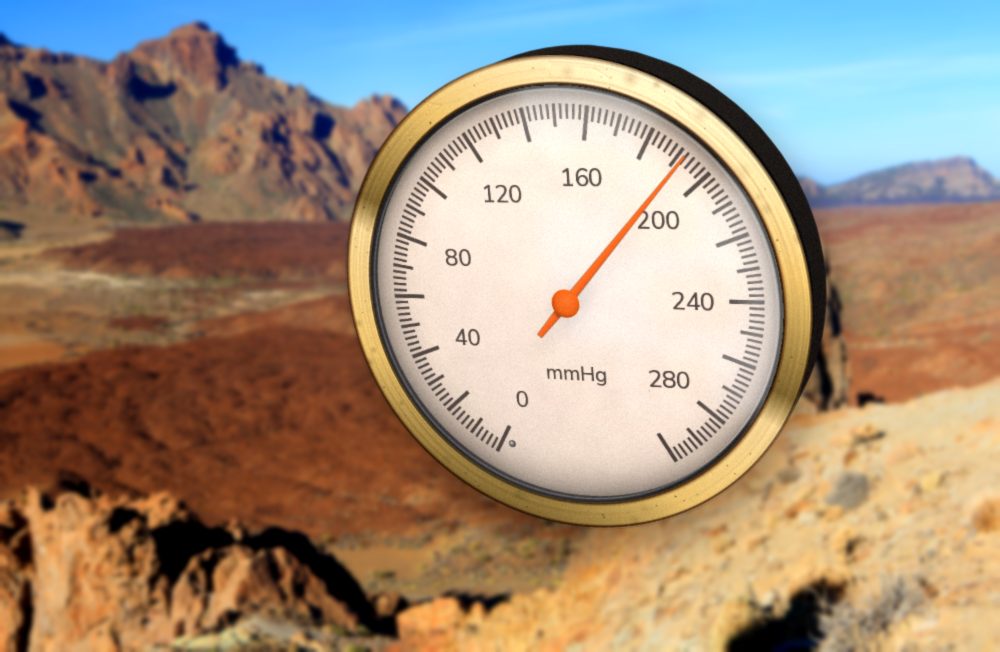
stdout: 192 mmHg
